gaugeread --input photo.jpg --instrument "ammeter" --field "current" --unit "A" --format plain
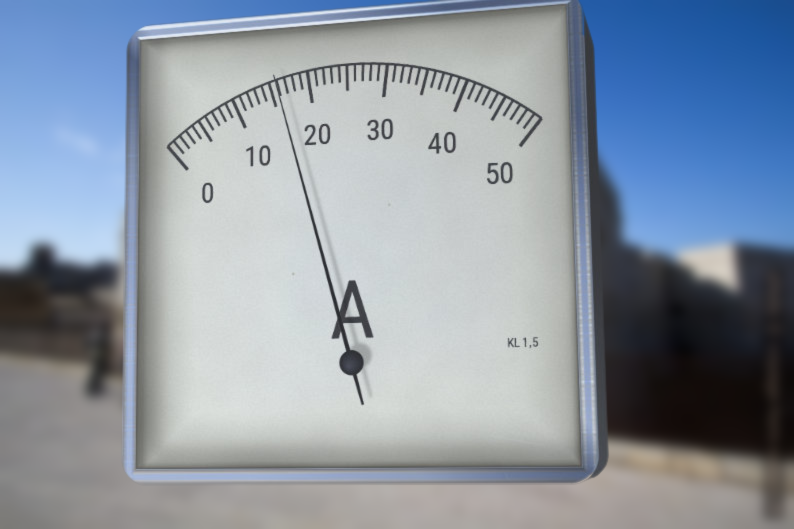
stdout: 16 A
